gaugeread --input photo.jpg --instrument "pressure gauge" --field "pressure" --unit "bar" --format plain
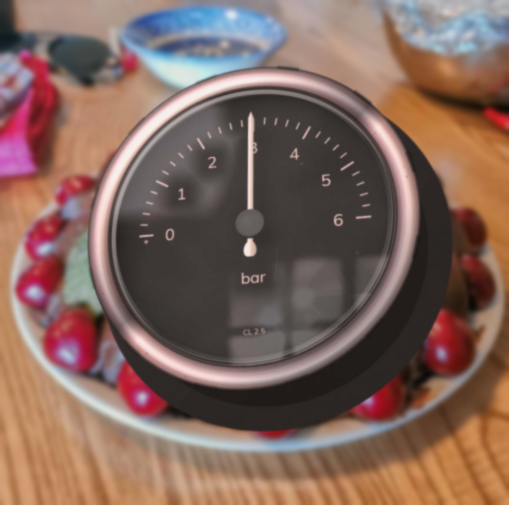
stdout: 3 bar
